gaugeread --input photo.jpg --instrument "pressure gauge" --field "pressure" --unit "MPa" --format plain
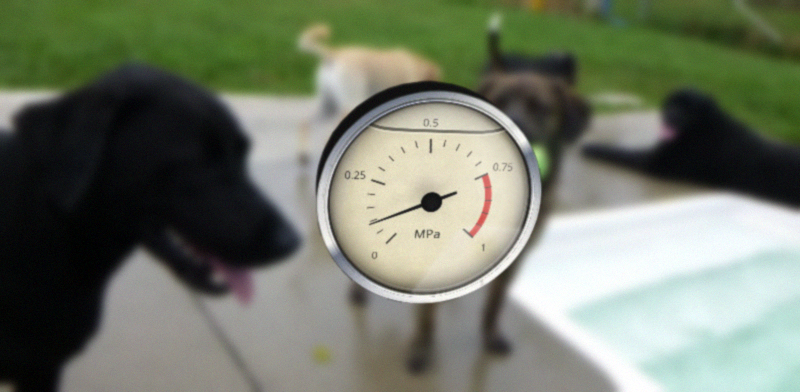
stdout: 0.1 MPa
